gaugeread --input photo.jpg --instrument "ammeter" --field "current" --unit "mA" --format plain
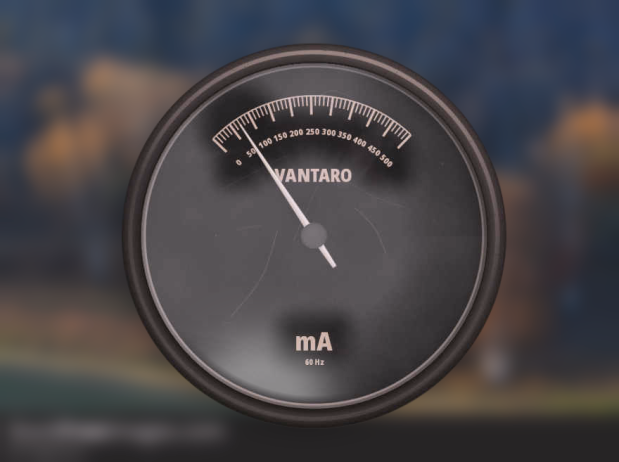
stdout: 70 mA
